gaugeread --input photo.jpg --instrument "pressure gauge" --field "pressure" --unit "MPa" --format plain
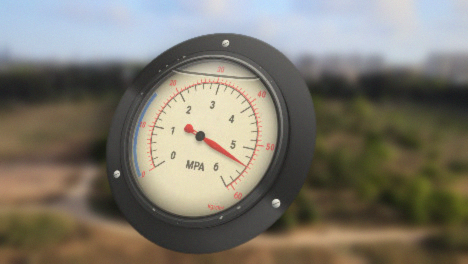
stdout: 5.4 MPa
